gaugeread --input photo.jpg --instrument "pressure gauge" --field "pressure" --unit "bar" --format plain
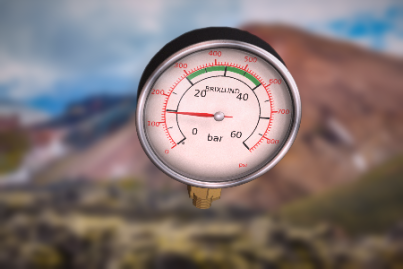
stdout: 10 bar
